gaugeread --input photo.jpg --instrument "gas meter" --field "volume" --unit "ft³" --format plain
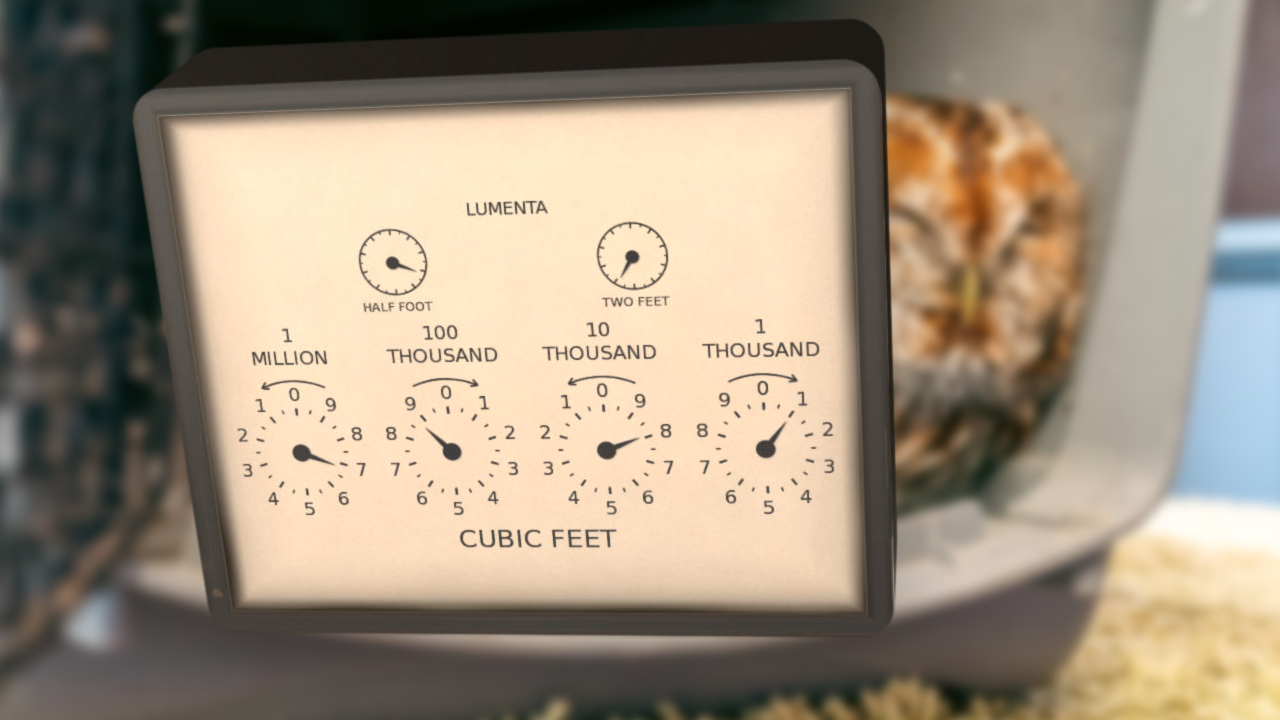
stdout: 688100 ft³
